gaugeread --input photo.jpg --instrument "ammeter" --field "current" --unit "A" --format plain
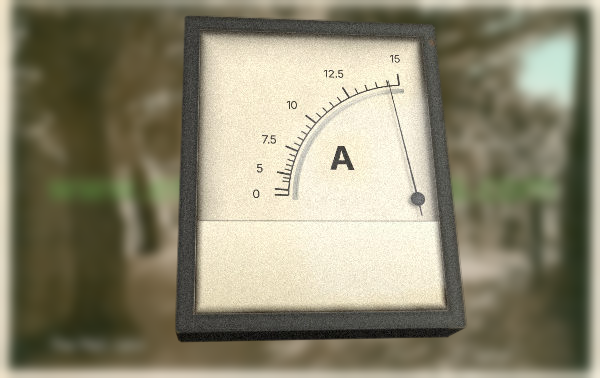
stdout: 14.5 A
